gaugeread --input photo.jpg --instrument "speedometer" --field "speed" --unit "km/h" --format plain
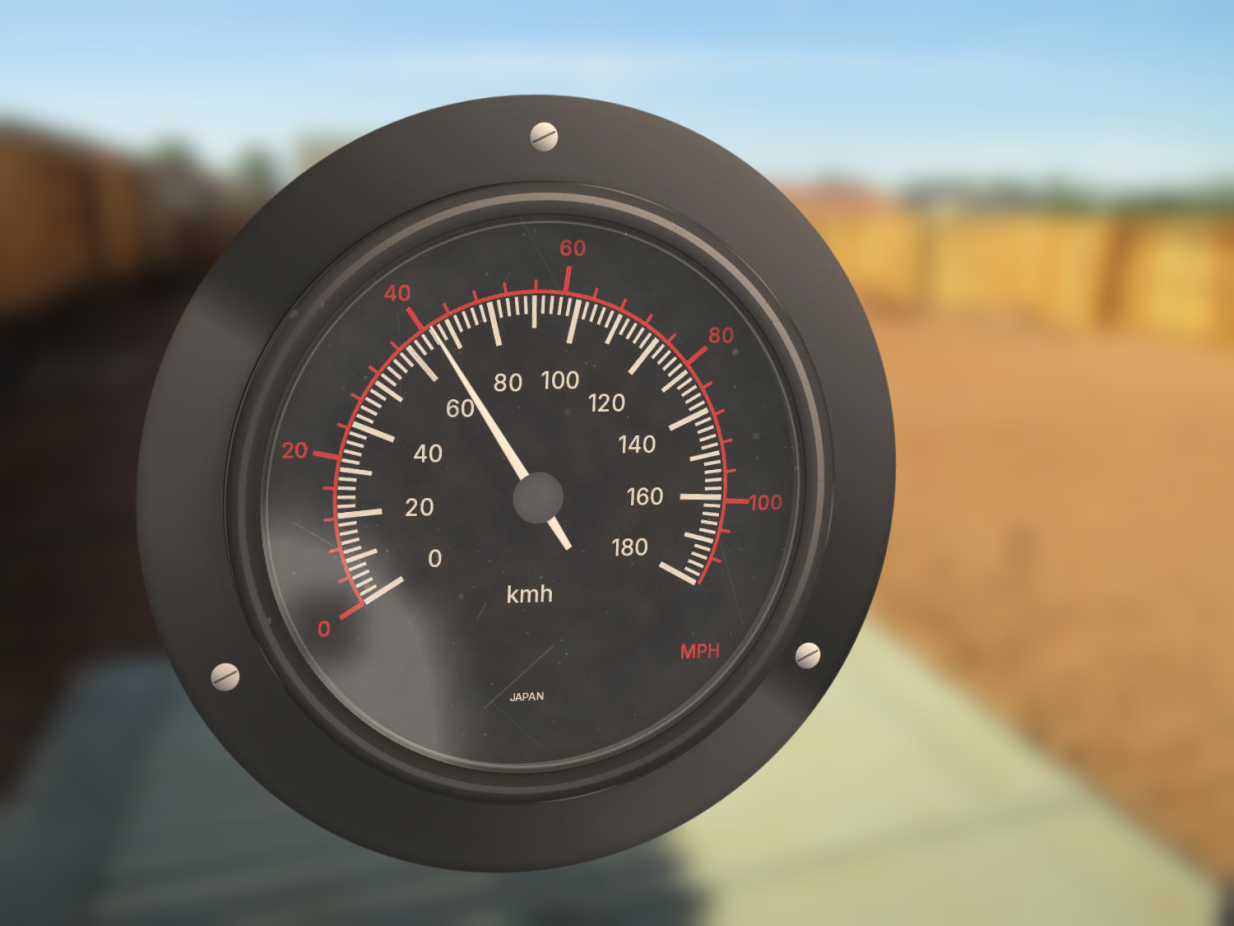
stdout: 66 km/h
